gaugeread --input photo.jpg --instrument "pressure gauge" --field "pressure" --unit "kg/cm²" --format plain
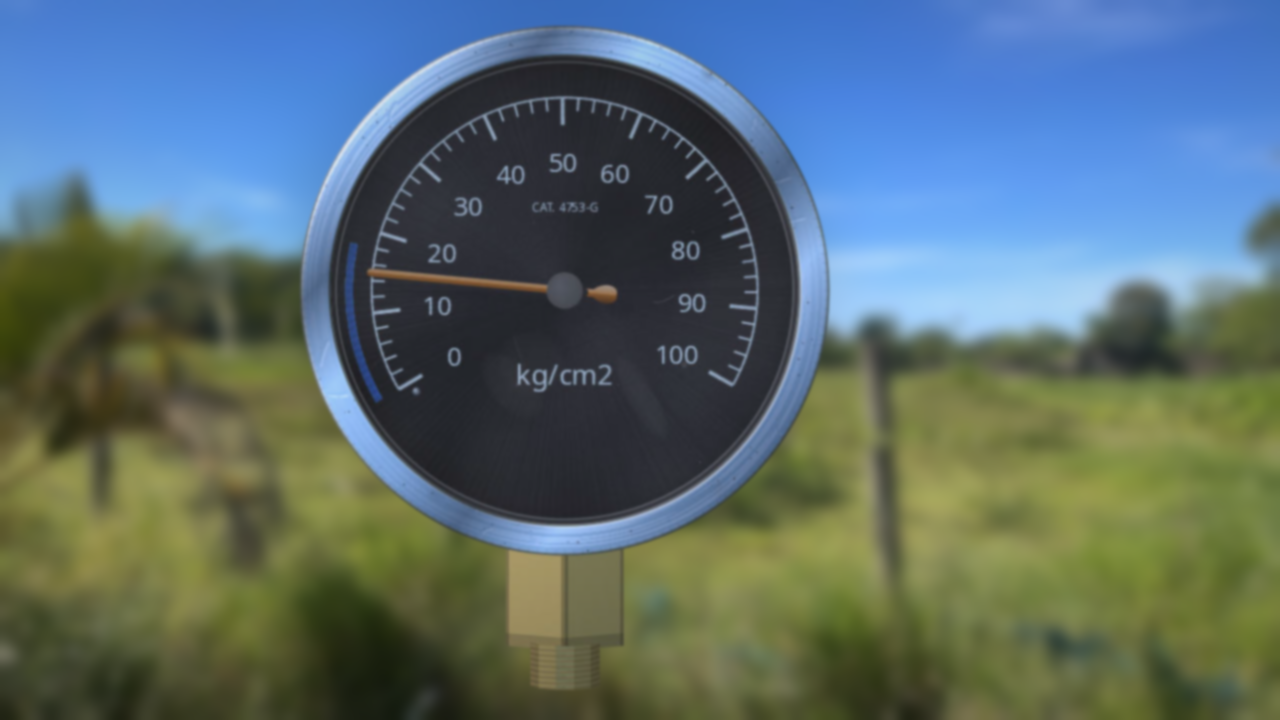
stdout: 15 kg/cm²
